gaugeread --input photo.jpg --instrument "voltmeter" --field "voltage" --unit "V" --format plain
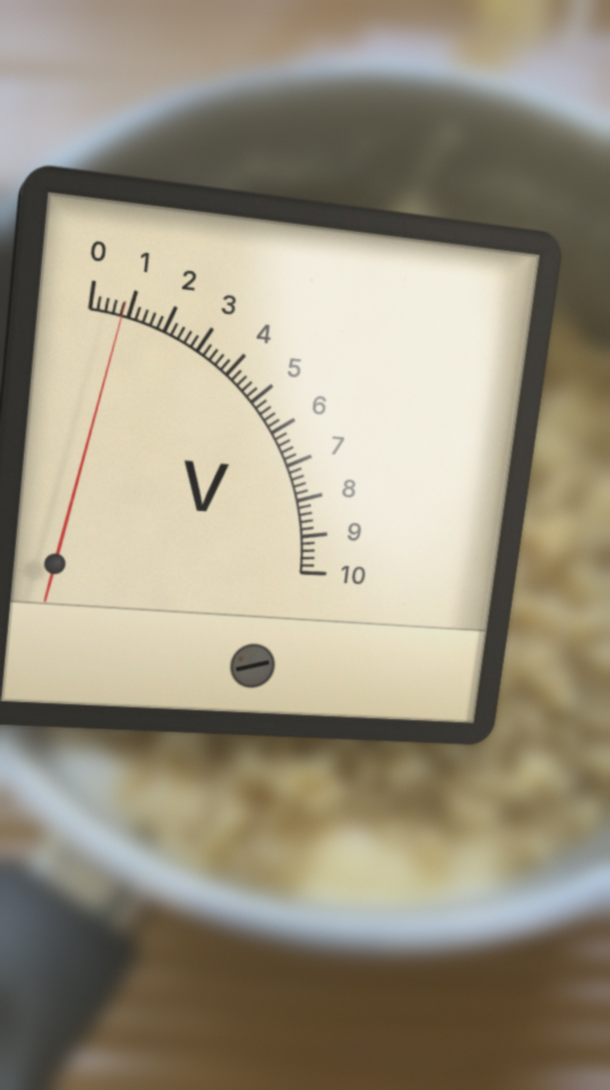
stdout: 0.8 V
